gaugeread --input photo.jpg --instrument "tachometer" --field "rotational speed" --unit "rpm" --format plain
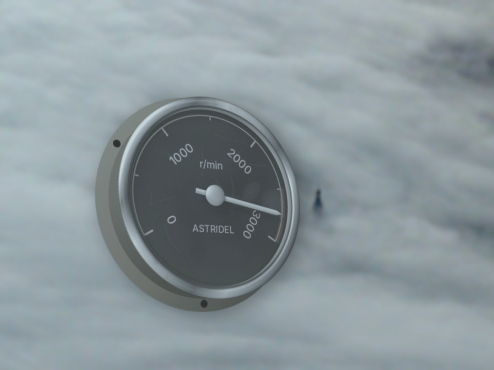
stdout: 2750 rpm
